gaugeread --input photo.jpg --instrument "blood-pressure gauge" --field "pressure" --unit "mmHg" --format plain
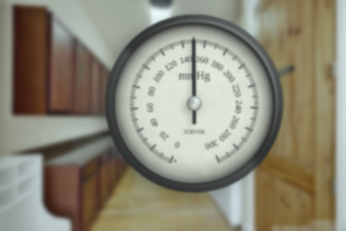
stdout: 150 mmHg
